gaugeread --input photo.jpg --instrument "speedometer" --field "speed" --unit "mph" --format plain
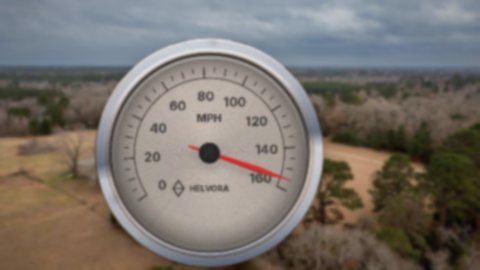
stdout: 155 mph
